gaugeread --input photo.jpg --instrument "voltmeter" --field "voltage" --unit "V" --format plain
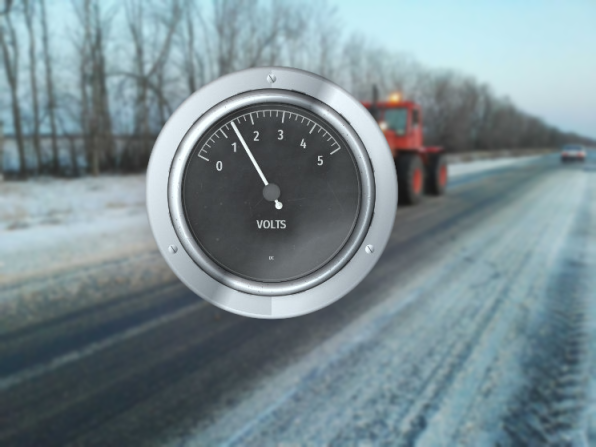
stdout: 1.4 V
